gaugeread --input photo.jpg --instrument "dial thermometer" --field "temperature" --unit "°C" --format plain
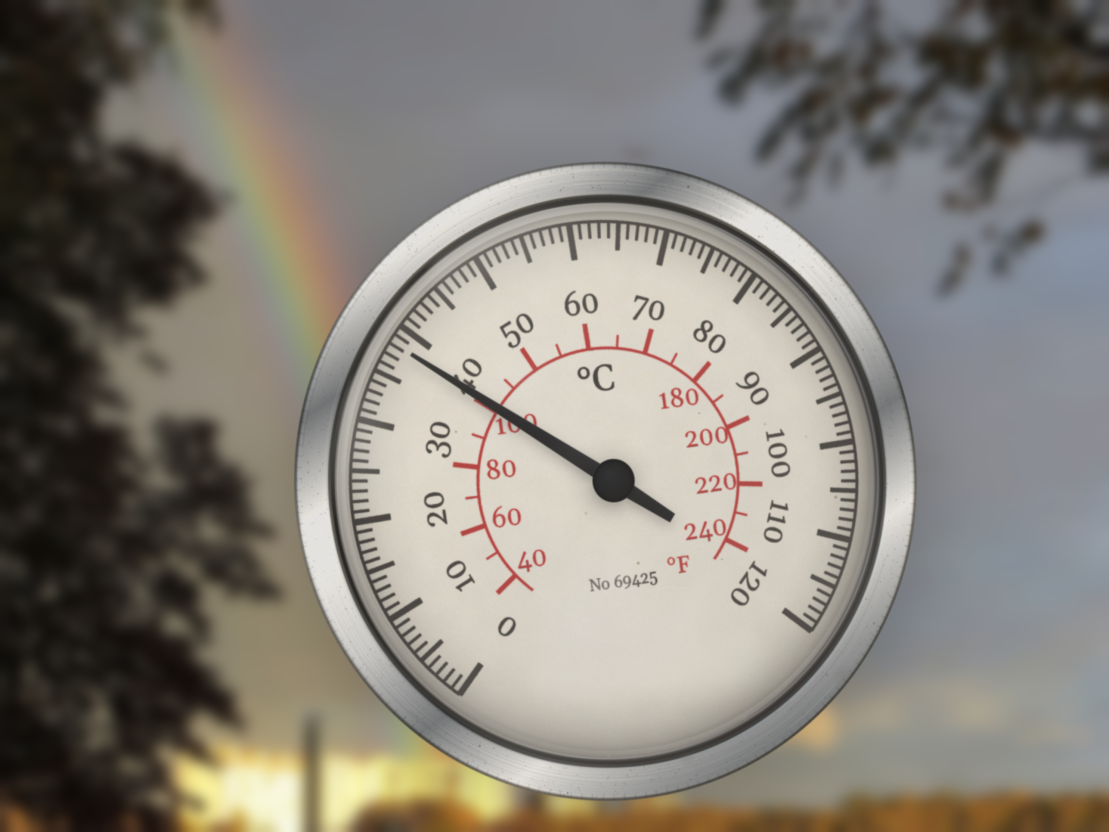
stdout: 38 °C
